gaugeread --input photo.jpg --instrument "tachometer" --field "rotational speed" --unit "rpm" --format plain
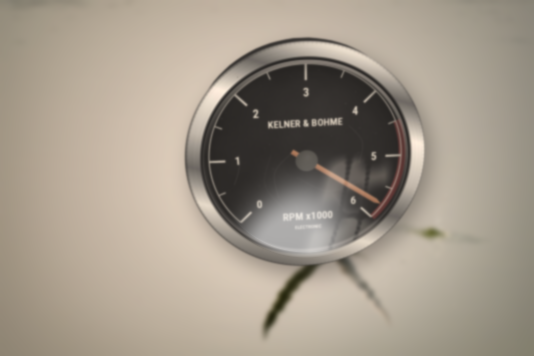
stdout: 5750 rpm
